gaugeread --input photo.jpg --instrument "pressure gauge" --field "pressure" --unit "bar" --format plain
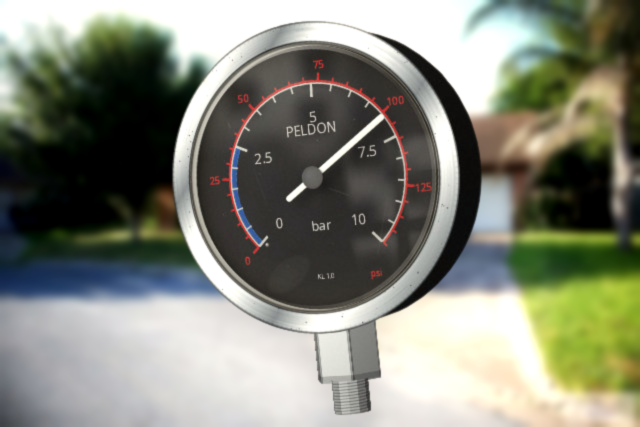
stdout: 7 bar
